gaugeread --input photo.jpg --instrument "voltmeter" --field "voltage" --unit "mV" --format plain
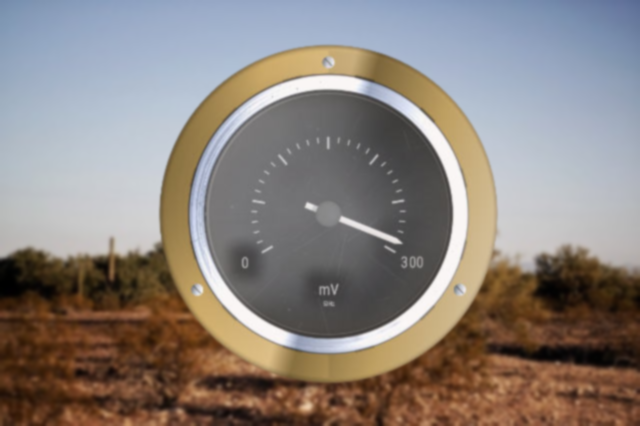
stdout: 290 mV
